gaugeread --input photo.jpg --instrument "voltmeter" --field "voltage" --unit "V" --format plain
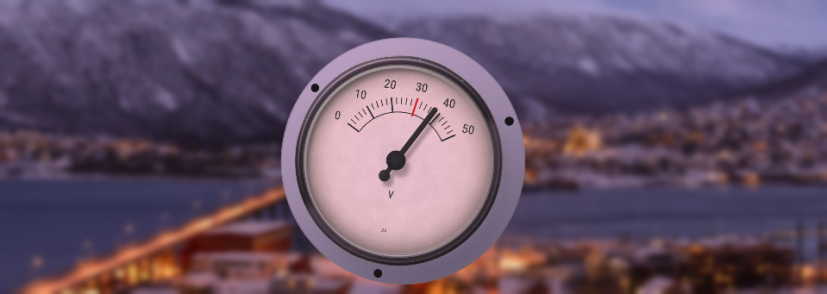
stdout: 38 V
